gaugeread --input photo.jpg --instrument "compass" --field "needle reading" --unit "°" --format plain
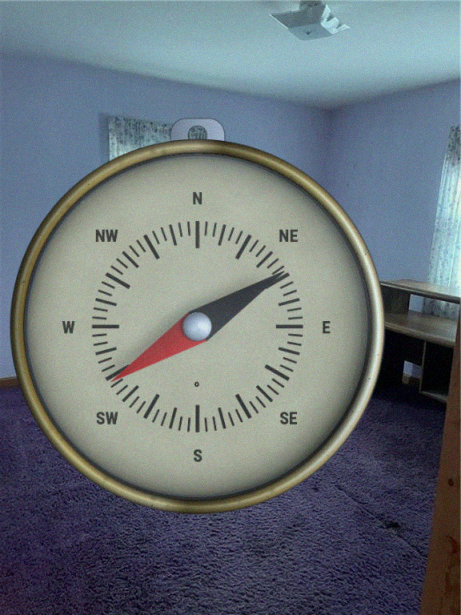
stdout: 237.5 °
